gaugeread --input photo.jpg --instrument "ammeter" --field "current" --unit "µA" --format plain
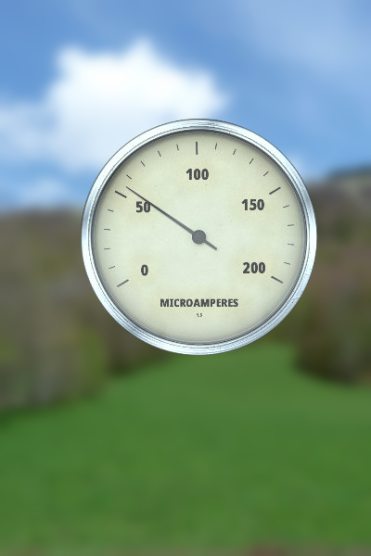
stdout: 55 µA
